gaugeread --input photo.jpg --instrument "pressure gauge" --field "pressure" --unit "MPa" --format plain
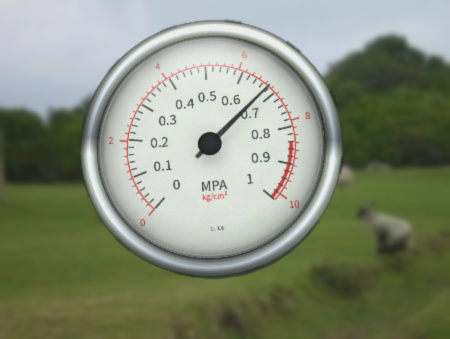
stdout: 0.68 MPa
